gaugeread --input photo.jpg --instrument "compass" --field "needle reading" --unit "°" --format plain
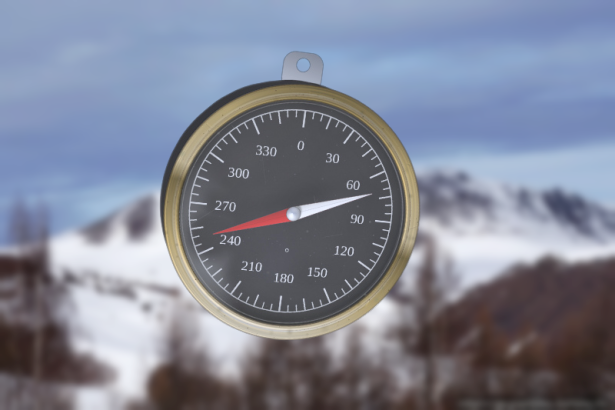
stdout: 250 °
